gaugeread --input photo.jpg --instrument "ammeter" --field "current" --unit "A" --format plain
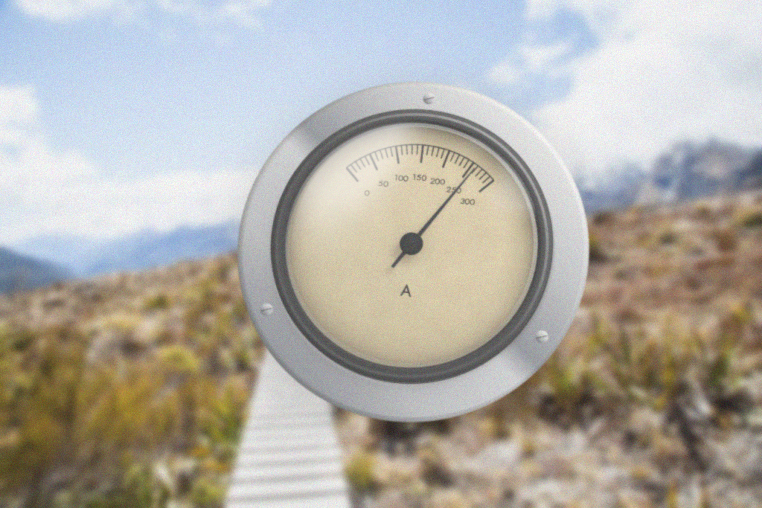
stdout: 260 A
